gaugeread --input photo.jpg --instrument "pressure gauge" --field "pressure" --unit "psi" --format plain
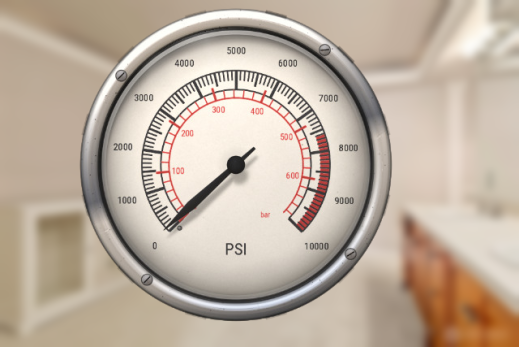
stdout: 100 psi
